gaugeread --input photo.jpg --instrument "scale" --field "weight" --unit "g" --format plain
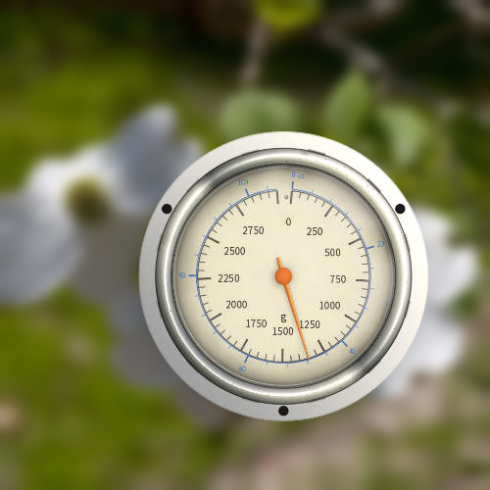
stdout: 1350 g
